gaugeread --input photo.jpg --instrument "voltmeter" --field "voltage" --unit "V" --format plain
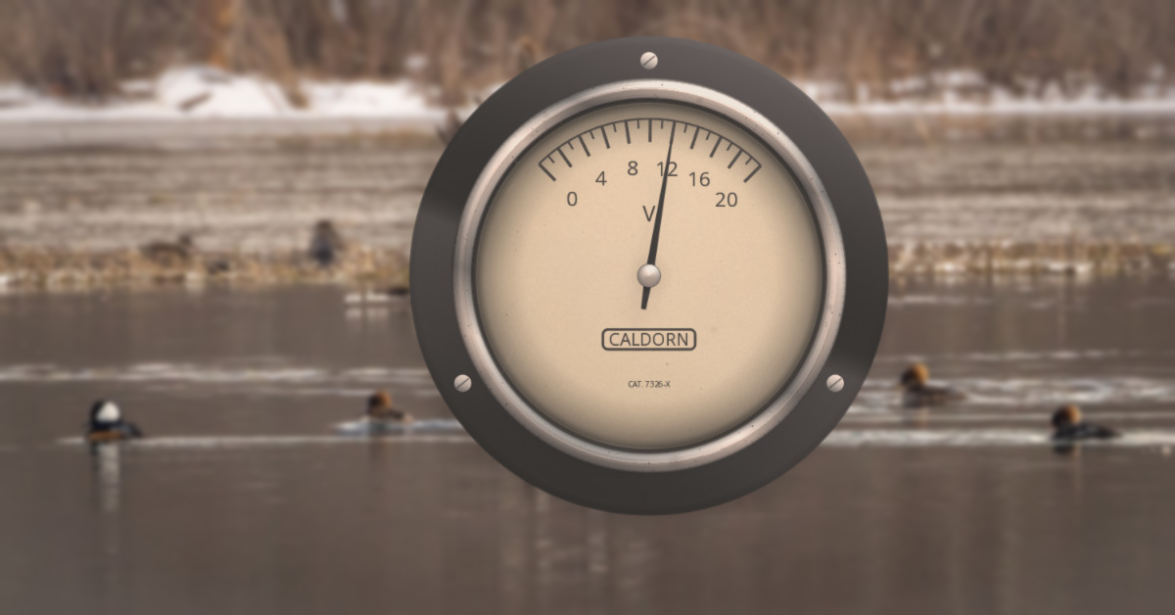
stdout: 12 V
